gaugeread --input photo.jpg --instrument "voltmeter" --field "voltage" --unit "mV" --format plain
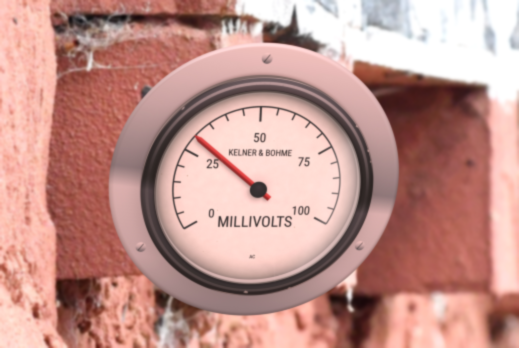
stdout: 30 mV
